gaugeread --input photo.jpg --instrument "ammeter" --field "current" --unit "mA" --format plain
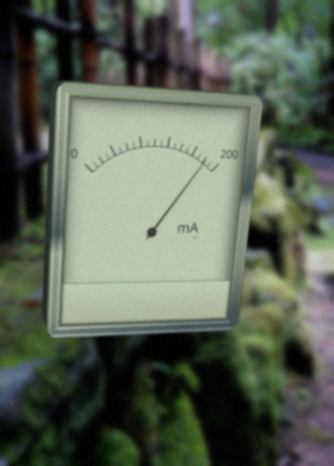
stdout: 180 mA
